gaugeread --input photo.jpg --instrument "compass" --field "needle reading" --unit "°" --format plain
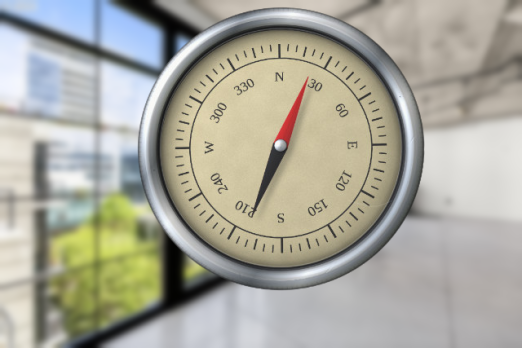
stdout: 22.5 °
